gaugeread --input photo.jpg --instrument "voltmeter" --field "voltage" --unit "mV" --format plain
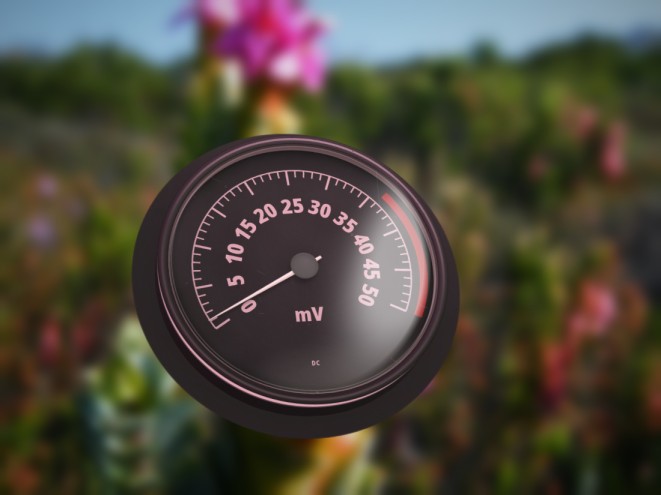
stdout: 1 mV
